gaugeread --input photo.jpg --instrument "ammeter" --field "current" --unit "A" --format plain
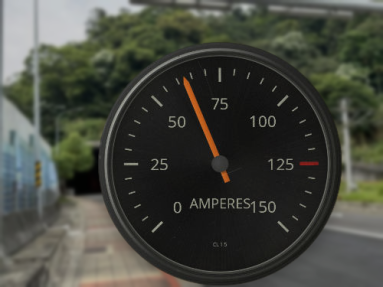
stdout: 62.5 A
